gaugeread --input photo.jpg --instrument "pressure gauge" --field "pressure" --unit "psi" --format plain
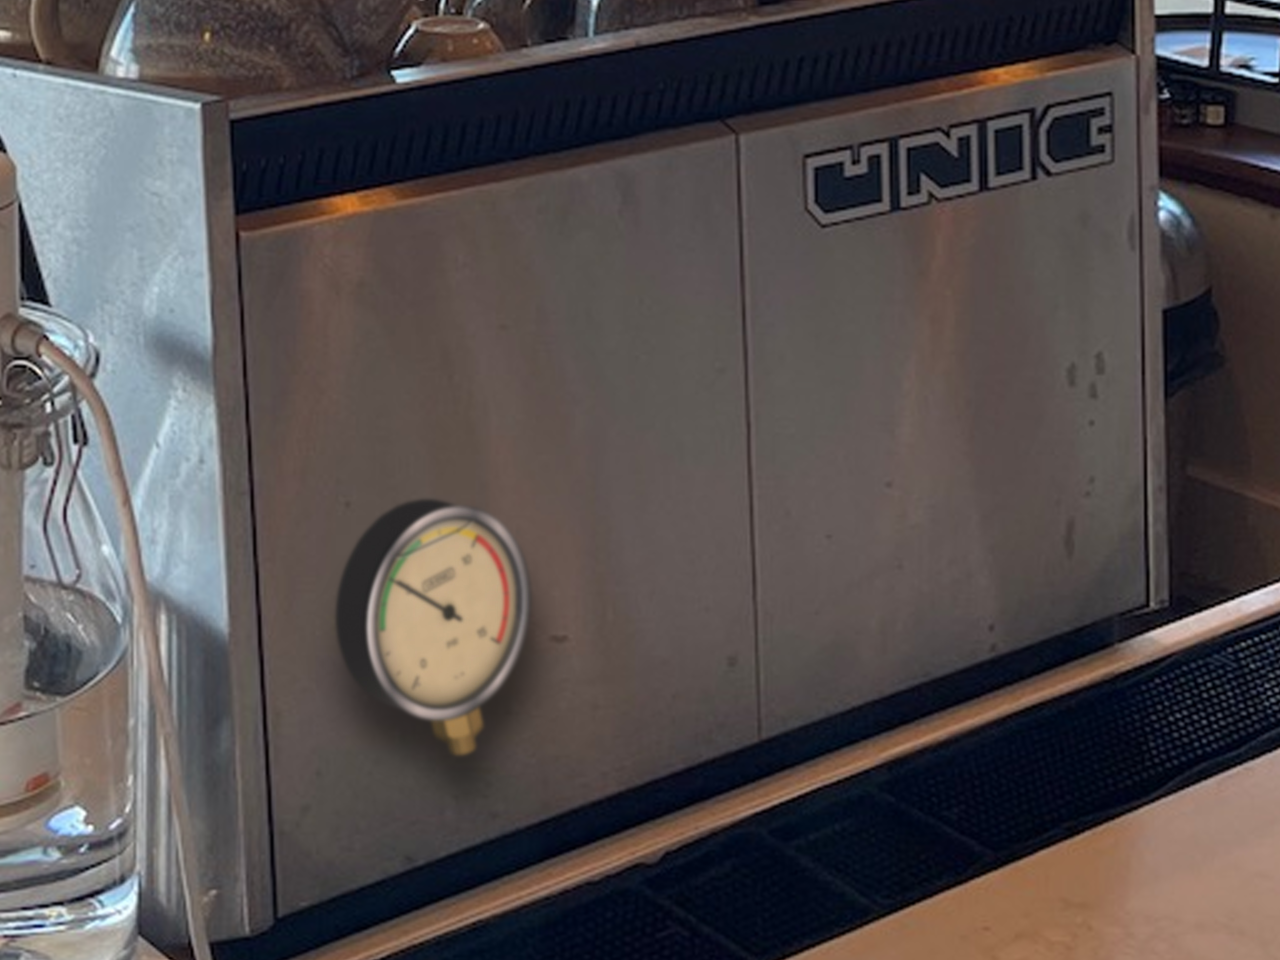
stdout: 5 psi
